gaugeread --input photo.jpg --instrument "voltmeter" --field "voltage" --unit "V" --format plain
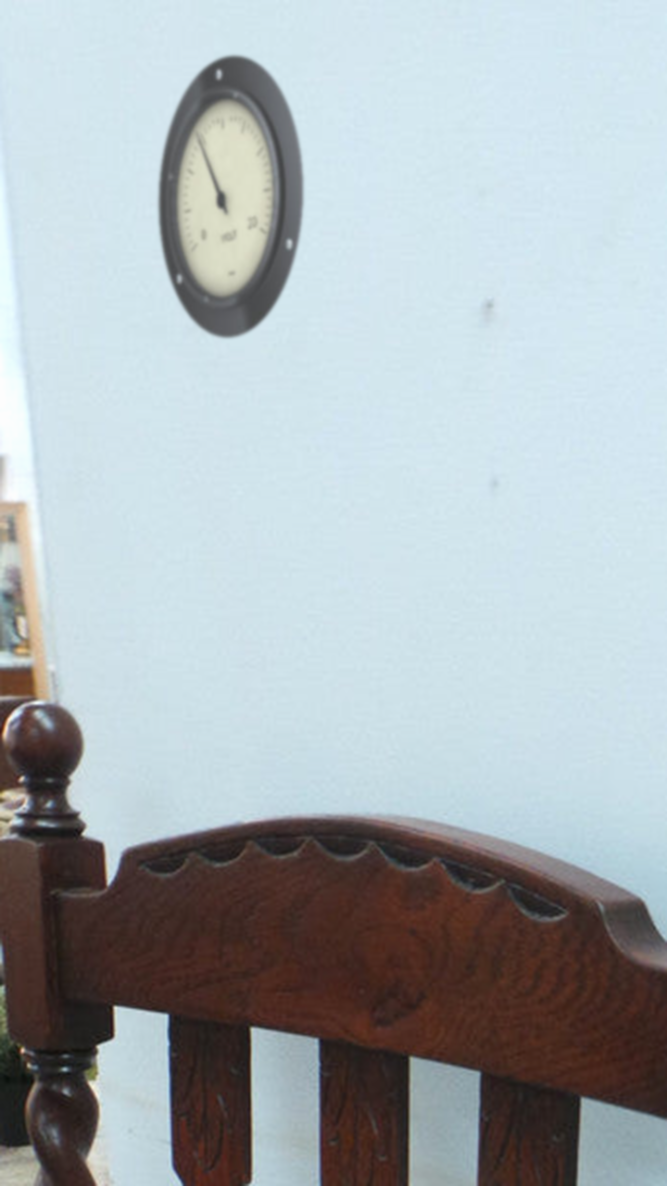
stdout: 7.5 V
